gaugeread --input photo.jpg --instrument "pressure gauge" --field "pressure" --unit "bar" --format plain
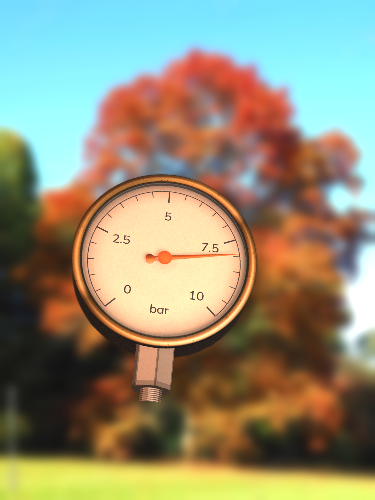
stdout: 8 bar
